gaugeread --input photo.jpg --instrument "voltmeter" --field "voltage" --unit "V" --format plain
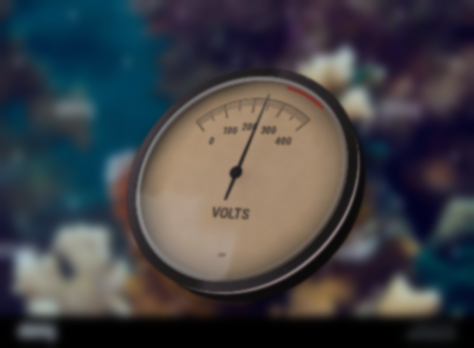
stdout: 250 V
